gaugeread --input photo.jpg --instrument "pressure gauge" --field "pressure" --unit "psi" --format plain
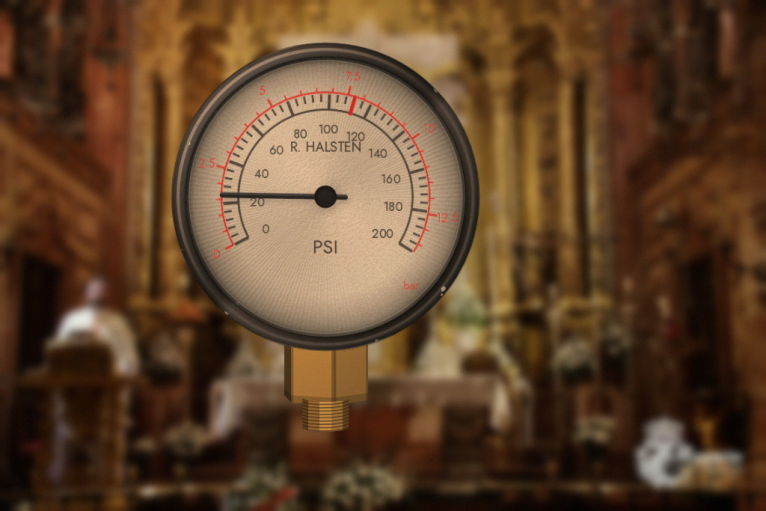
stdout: 24 psi
